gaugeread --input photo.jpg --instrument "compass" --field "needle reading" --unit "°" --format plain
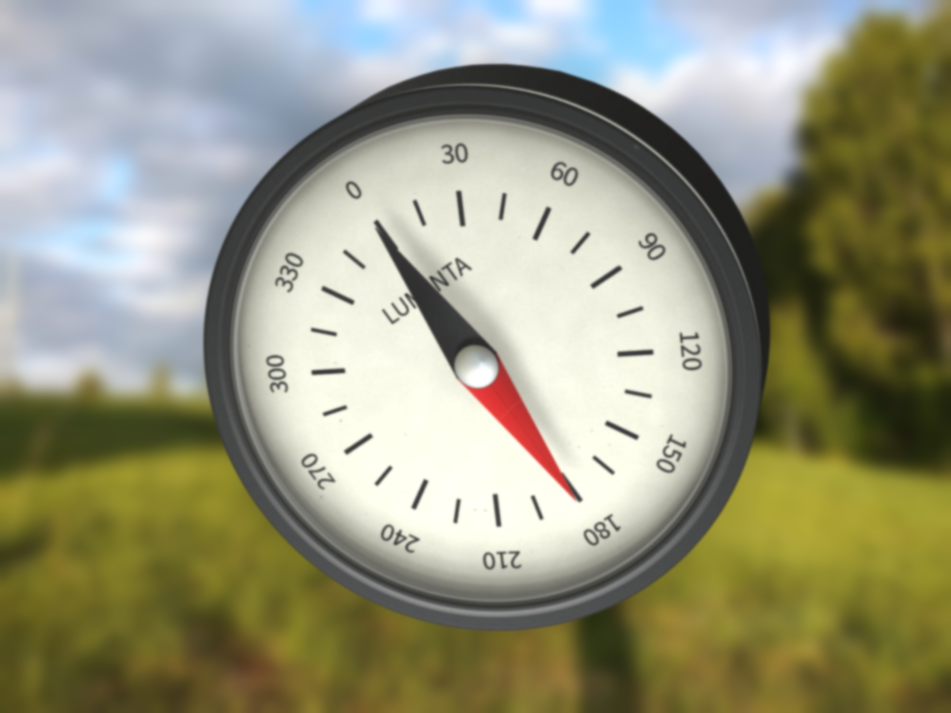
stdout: 180 °
